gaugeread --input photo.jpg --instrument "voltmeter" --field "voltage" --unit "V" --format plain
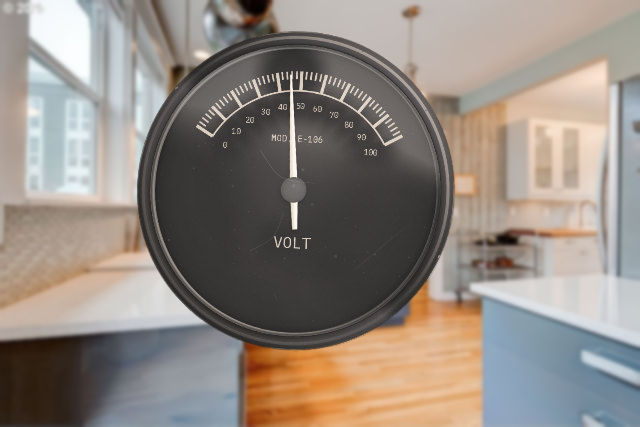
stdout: 46 V
